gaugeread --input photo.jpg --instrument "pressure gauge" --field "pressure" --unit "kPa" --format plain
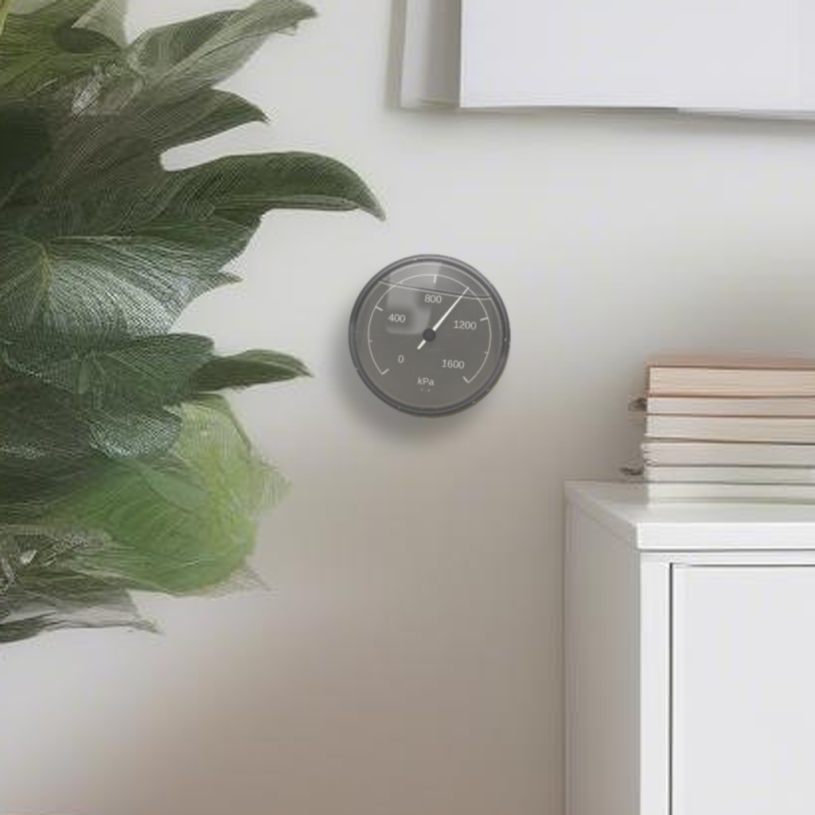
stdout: 1000 kPa
